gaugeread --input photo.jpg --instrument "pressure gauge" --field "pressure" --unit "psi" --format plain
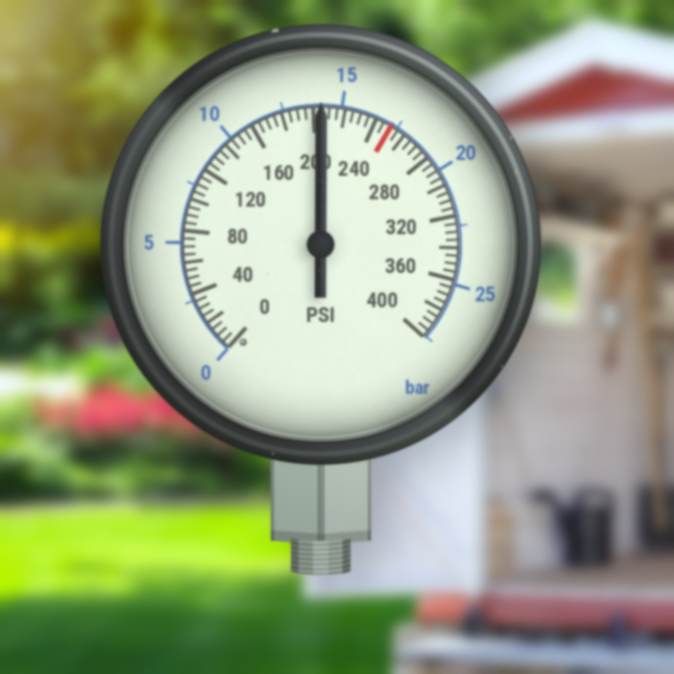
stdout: 205 psi
